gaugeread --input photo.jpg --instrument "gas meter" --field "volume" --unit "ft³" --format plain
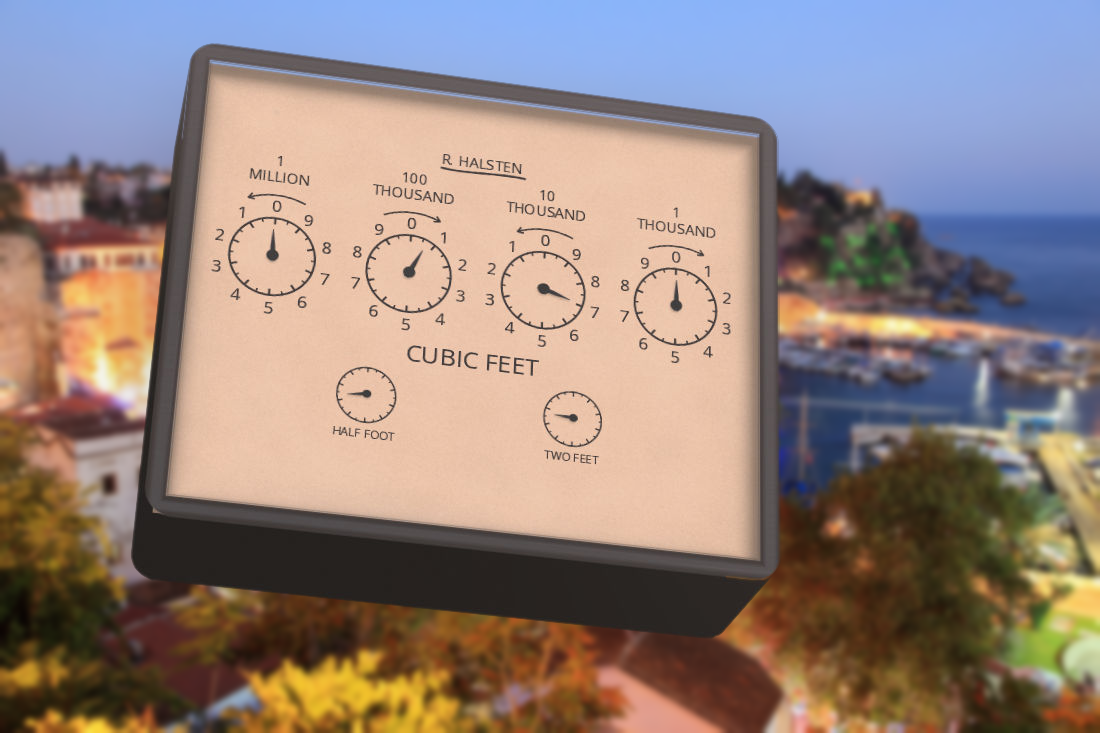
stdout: 7000 ft³
